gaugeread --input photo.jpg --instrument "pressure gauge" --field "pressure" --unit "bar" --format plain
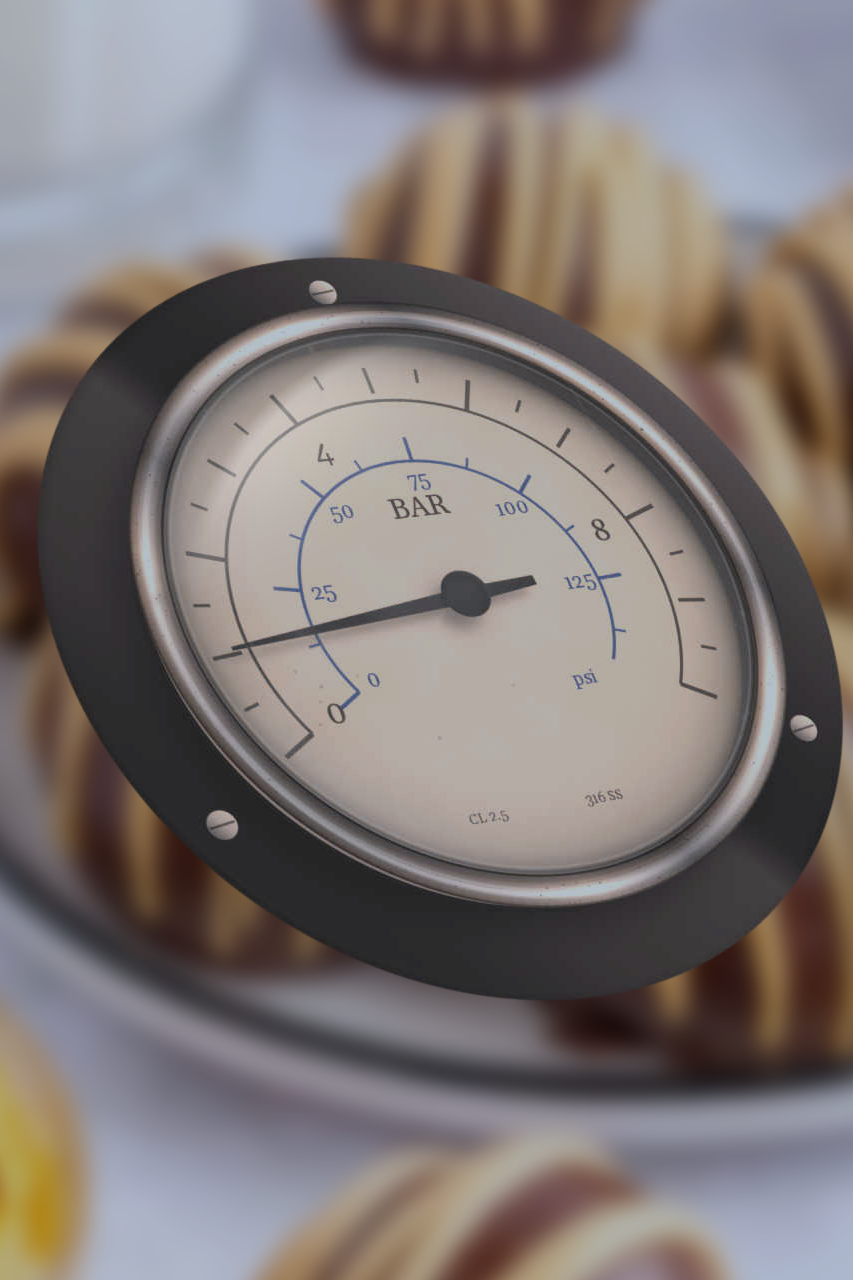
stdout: 1 bar
